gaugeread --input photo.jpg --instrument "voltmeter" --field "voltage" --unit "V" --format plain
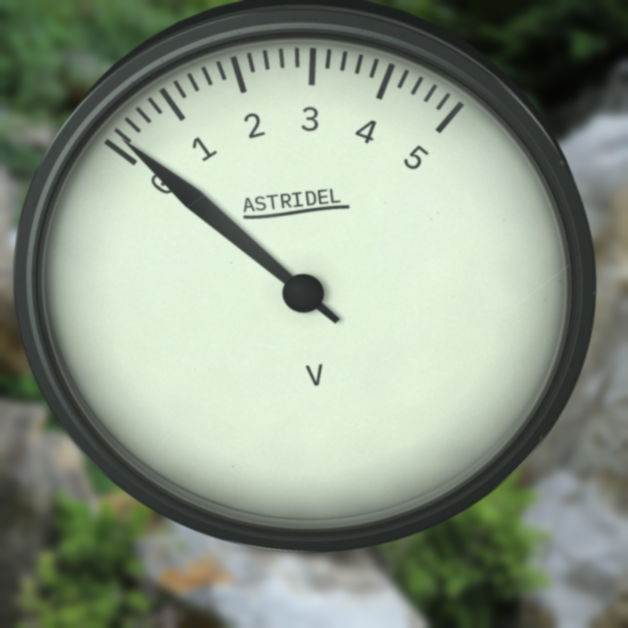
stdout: 0.2 V
